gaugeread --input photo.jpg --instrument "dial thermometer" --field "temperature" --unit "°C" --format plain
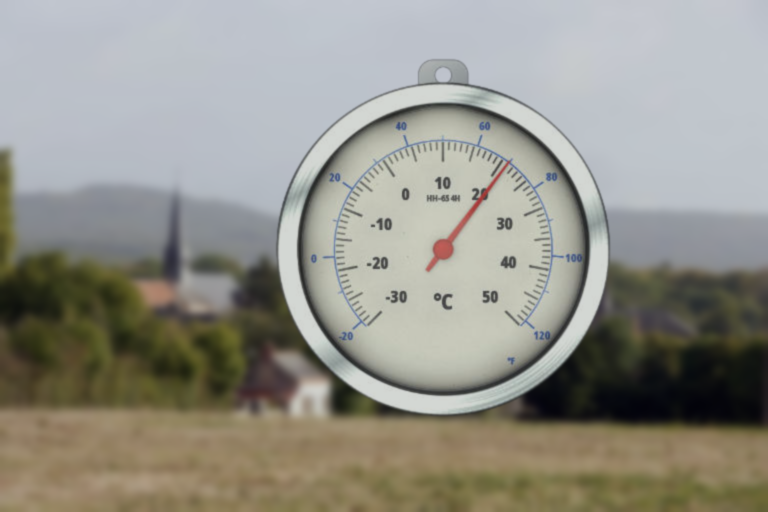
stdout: 21 °C
